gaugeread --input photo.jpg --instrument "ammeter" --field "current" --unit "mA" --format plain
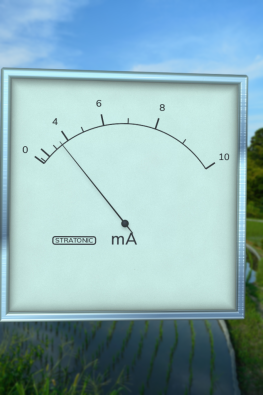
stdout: 3.5 mA
